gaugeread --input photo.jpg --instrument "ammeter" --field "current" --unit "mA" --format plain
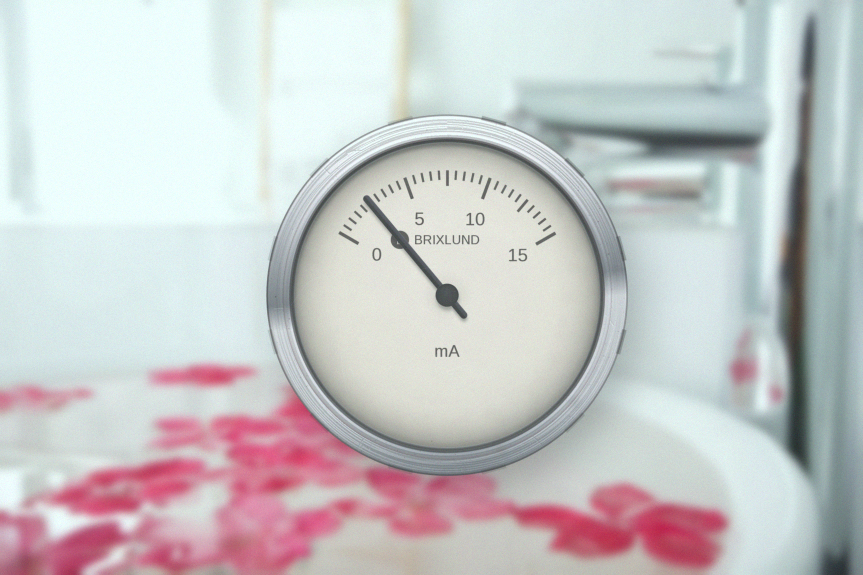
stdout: 2.5 mA
